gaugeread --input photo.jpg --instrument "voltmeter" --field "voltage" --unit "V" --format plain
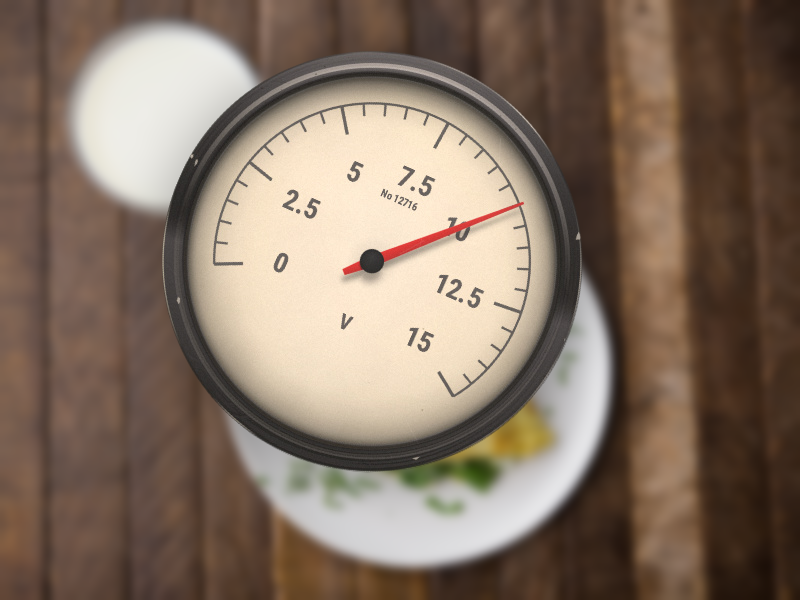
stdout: 10 V
